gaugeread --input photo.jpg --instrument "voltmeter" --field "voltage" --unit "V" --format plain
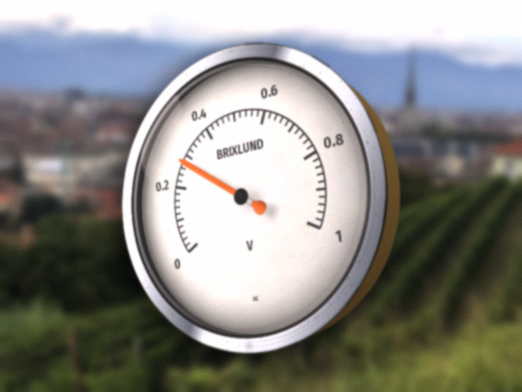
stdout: 0.28 V
